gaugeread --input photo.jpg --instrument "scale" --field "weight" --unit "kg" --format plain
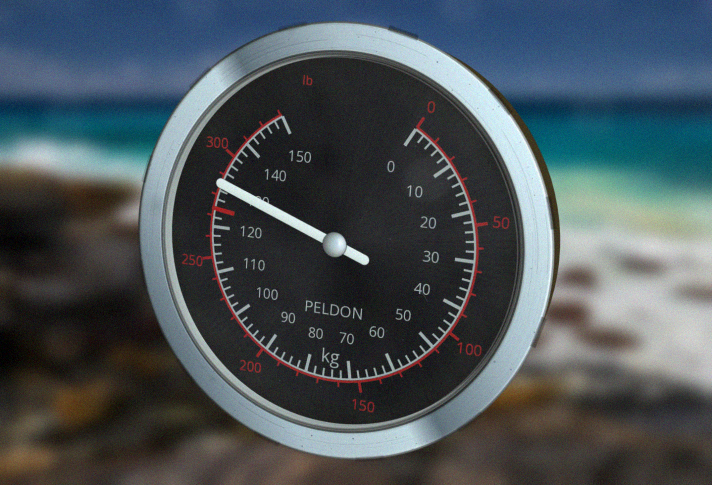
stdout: 130 kg
